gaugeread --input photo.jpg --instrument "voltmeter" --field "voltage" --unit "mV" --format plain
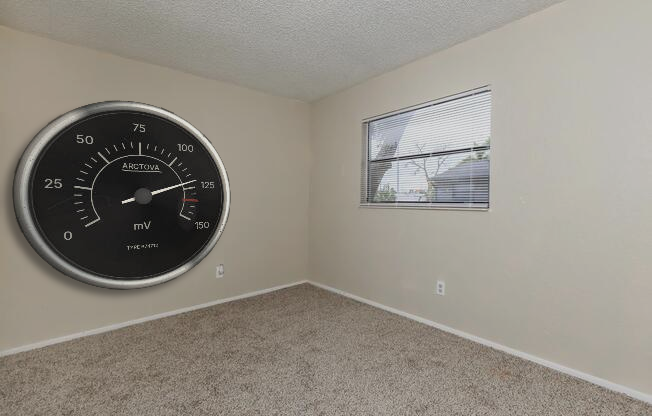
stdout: 120 mV
